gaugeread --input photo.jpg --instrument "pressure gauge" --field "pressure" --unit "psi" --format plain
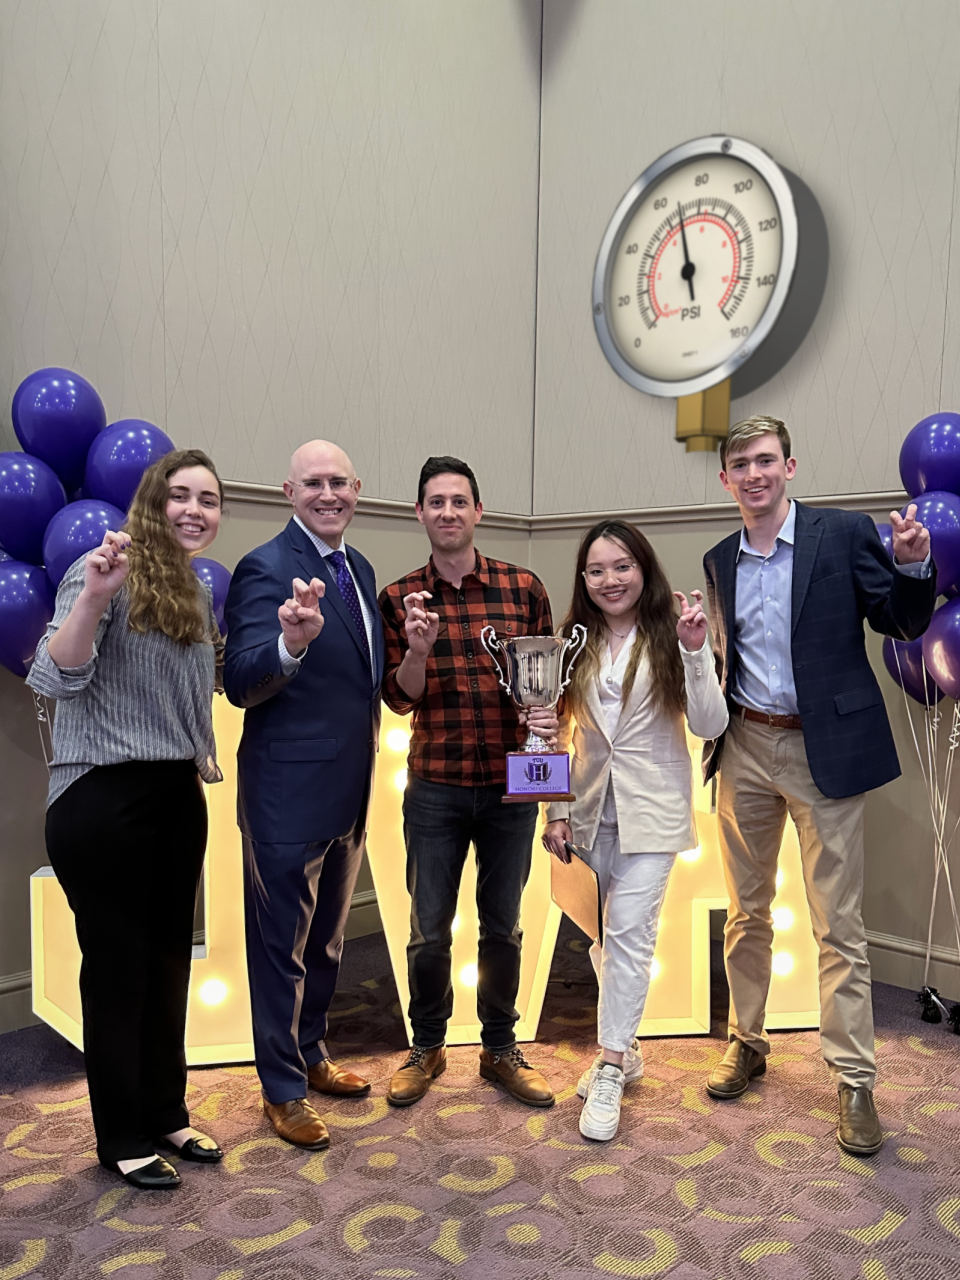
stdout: 70 psi
